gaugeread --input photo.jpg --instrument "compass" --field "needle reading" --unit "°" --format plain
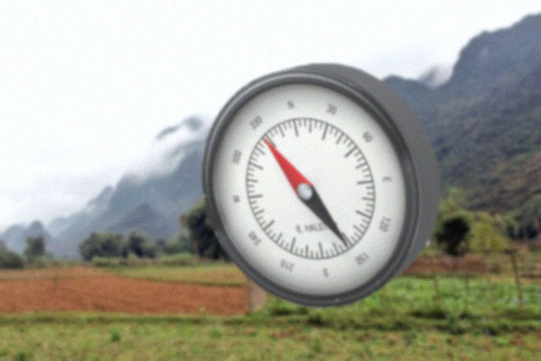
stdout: 330 °
